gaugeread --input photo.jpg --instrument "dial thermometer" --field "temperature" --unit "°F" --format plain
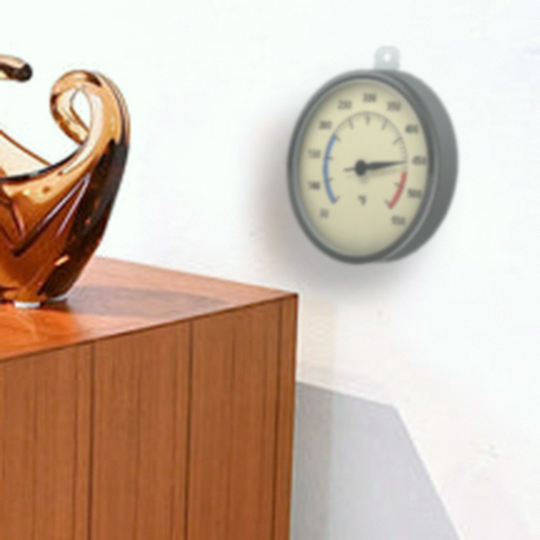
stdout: 450 °F
